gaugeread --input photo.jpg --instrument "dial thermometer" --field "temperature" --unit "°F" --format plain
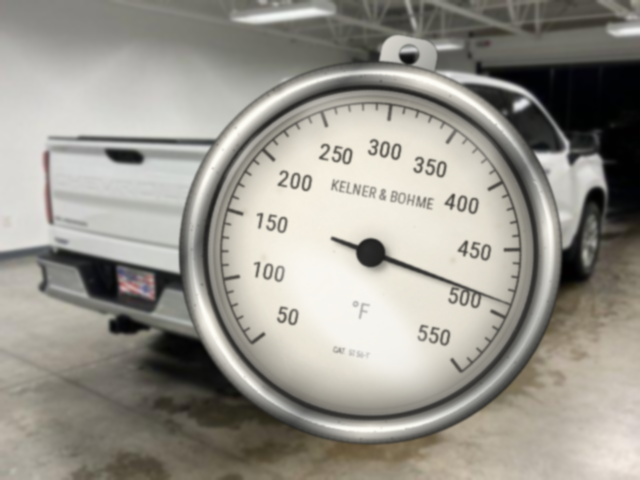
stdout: 490 °F
